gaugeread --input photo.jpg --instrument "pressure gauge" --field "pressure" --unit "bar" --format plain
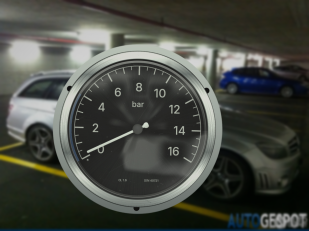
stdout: 0.25 bar
